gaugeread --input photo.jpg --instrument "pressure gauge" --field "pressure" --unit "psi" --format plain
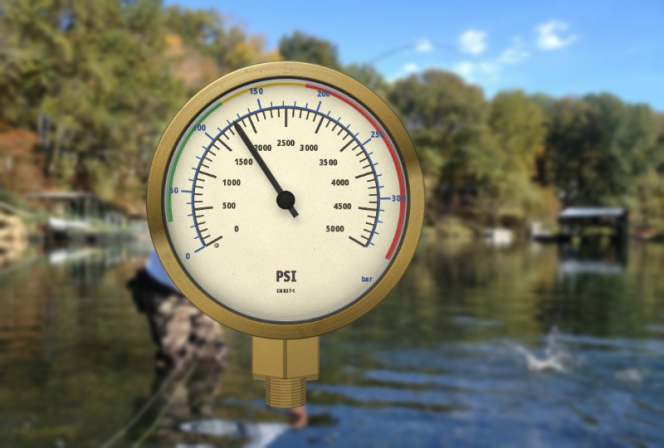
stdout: 1800 psi
